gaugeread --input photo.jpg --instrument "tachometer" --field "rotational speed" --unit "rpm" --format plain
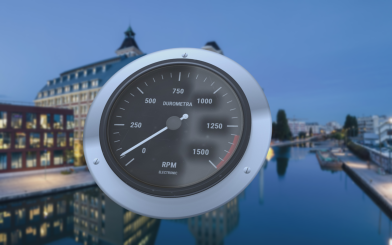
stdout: 50 rpm
